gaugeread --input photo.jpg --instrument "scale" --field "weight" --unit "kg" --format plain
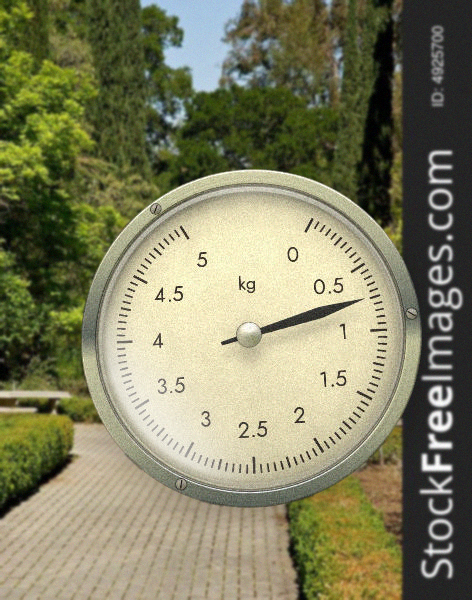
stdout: 0.75 kg
